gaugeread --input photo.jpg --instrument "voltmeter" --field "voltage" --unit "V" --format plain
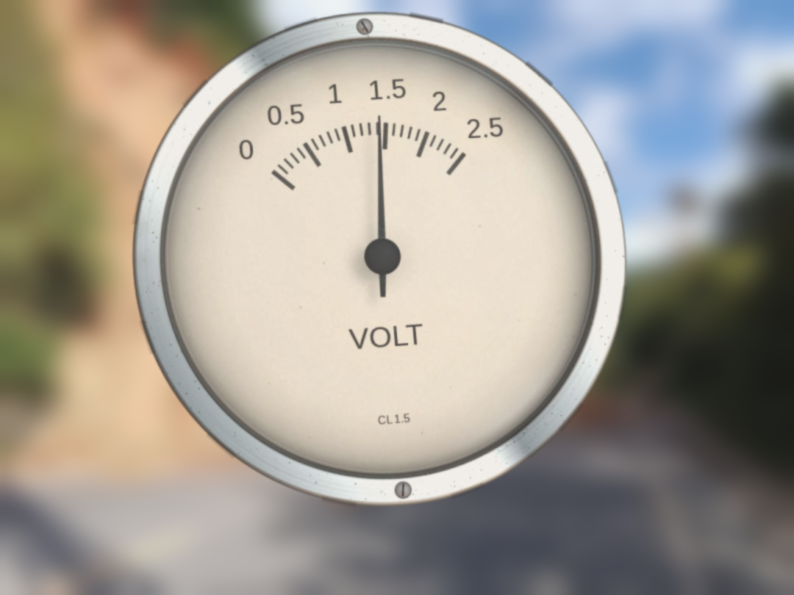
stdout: 1.4 V
